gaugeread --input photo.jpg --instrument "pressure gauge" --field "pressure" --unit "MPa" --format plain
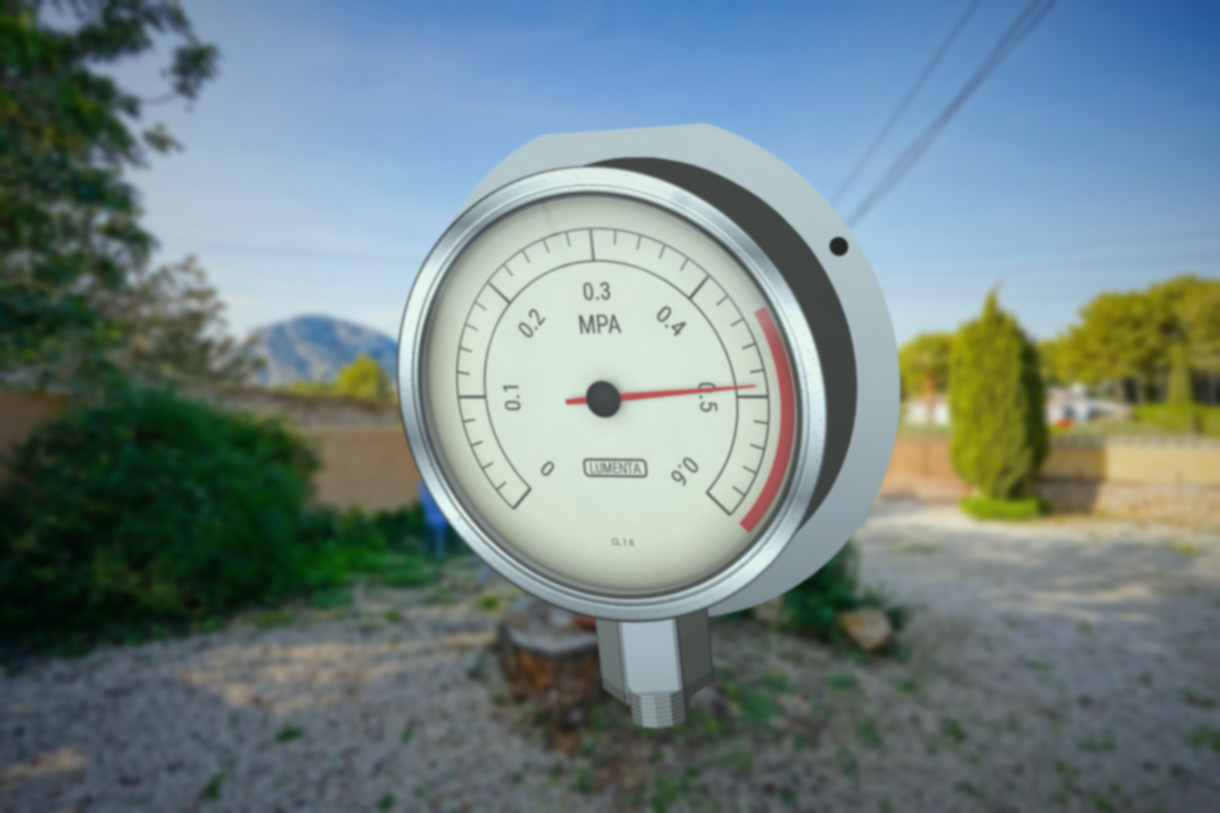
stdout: 0.49 MPa
